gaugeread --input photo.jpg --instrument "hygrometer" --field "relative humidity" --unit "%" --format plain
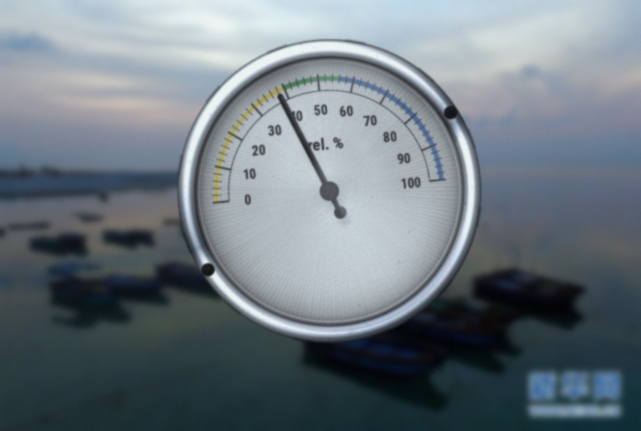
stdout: 38 %
